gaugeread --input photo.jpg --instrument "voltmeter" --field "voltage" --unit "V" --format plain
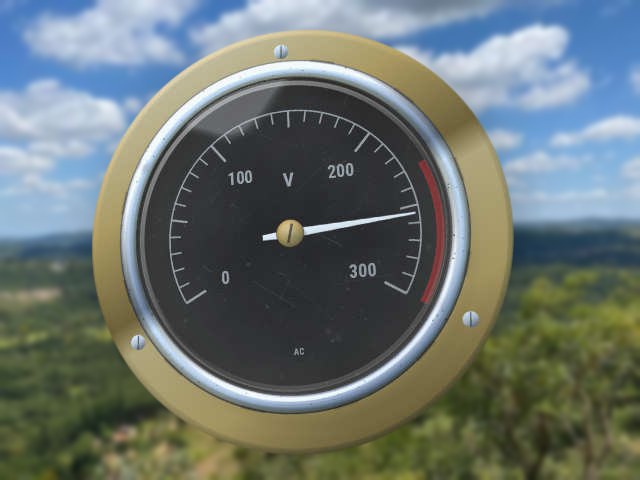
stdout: 255 V
